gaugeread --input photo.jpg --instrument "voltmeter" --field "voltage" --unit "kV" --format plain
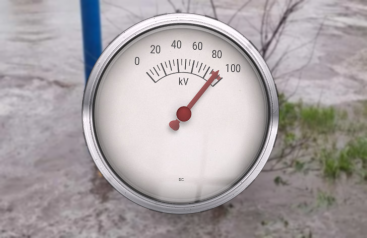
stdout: 90 kV
